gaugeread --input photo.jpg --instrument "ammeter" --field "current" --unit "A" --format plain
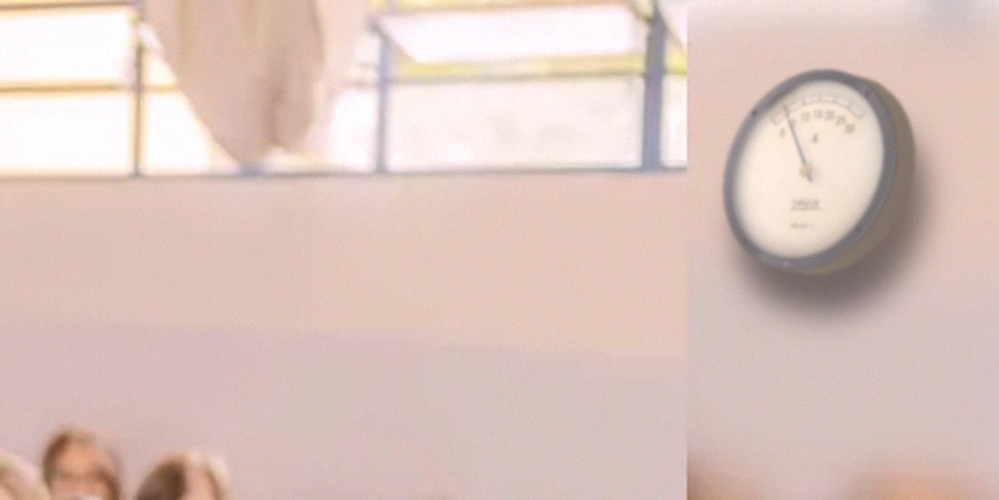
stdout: 5 A
